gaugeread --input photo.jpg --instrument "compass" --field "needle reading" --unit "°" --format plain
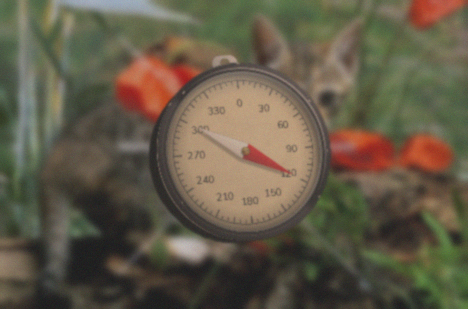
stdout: 120 °
